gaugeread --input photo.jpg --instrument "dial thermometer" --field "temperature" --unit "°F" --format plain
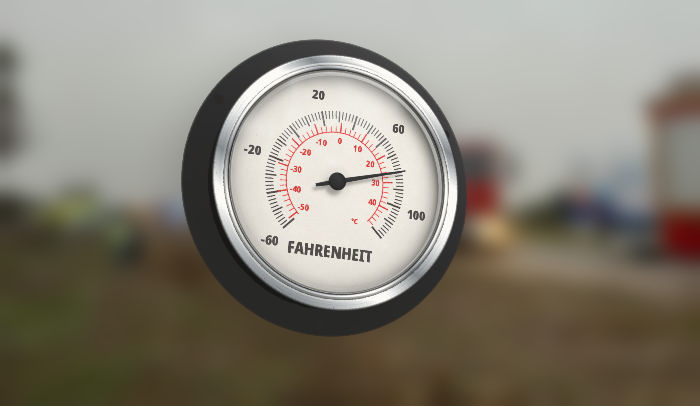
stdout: 80 °F
